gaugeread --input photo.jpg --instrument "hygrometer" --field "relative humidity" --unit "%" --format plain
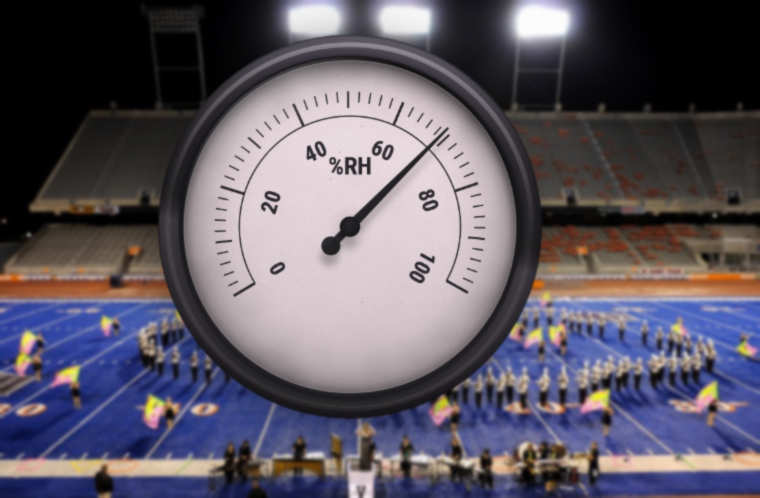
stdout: 69 %
